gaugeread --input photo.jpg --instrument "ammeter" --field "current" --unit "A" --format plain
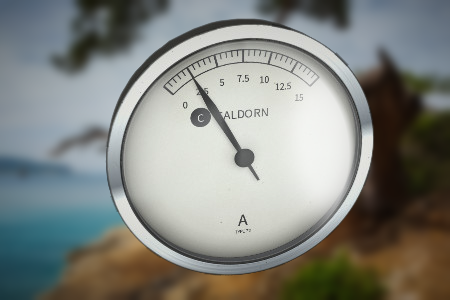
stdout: 2.5 A
